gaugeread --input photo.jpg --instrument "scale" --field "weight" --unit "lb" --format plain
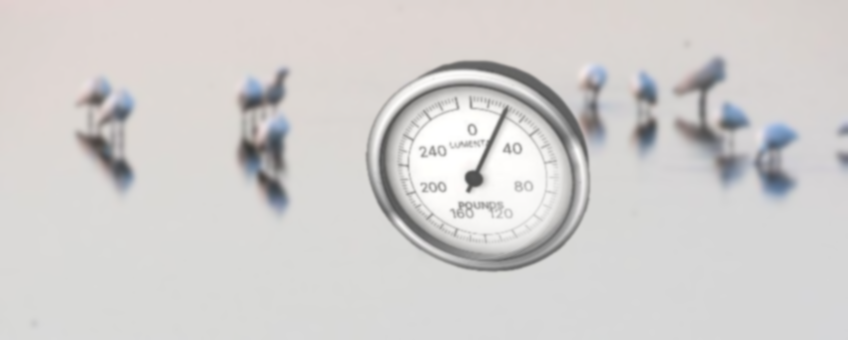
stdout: 20 lb
